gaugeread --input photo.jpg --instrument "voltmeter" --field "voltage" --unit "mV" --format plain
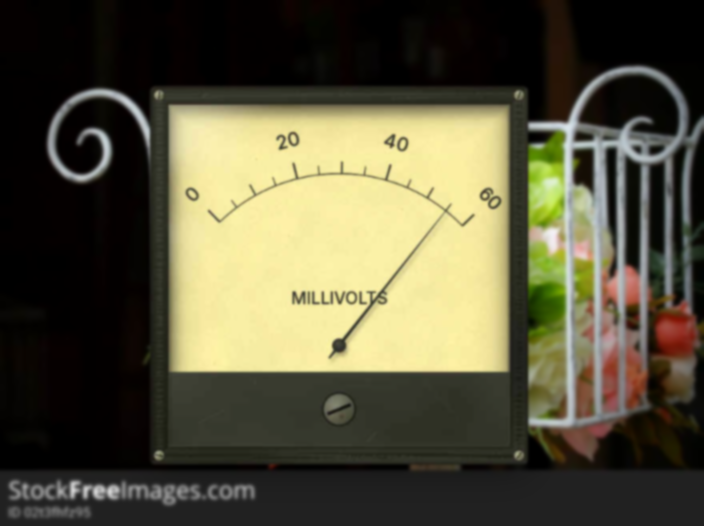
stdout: 55 mV
